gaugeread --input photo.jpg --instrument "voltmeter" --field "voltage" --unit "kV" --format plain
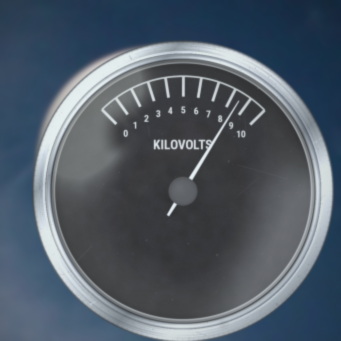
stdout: 8.5 kV
